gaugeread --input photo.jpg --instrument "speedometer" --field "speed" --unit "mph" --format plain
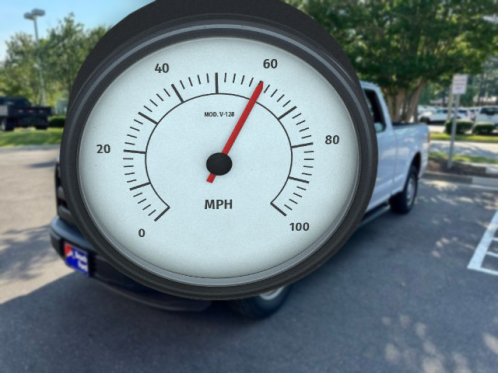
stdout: 60 mph
